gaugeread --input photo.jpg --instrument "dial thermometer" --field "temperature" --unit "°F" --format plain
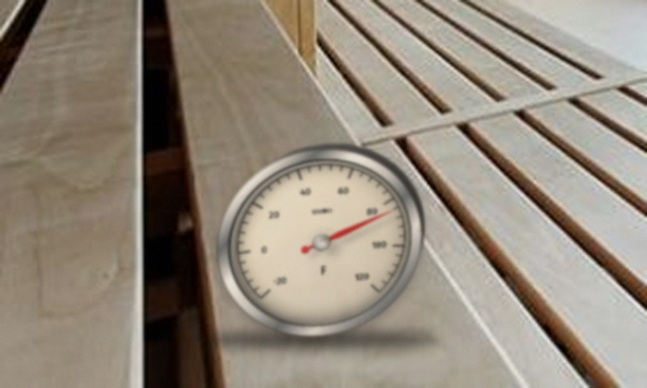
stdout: 84 °F
